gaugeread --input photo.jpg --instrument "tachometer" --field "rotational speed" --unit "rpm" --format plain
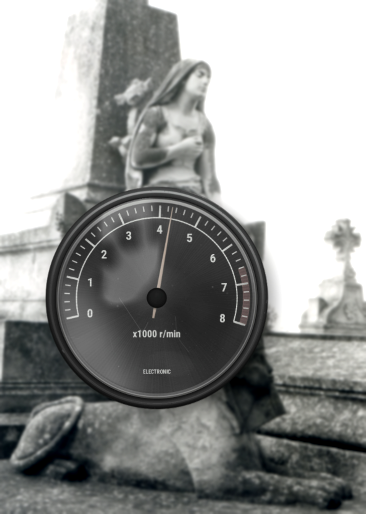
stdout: 4300 rpm
